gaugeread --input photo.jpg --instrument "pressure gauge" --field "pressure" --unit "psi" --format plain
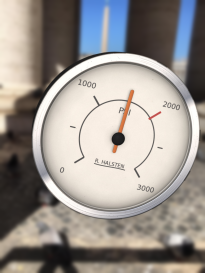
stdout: 1500 psi
